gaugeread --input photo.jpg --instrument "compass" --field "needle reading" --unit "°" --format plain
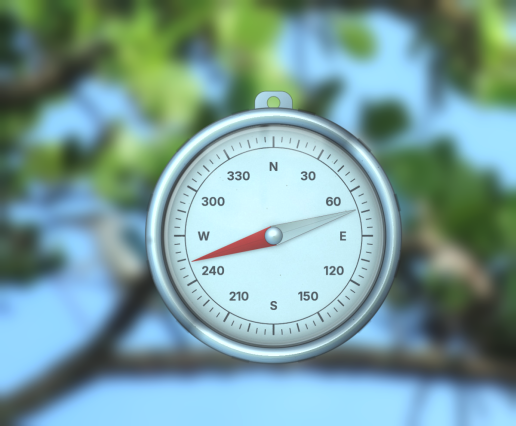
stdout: 252.5 °
